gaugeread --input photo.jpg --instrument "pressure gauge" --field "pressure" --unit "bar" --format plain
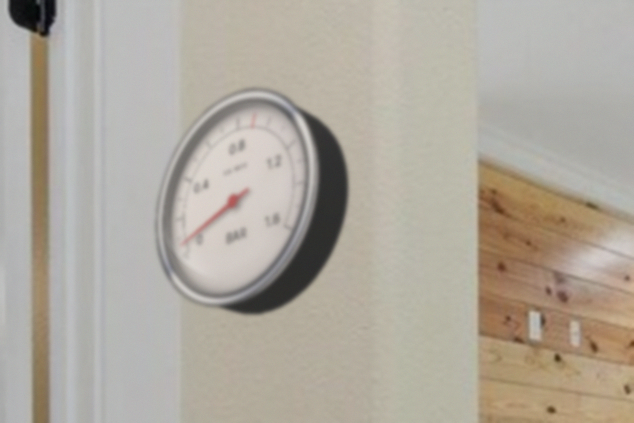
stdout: 0.05 bar
